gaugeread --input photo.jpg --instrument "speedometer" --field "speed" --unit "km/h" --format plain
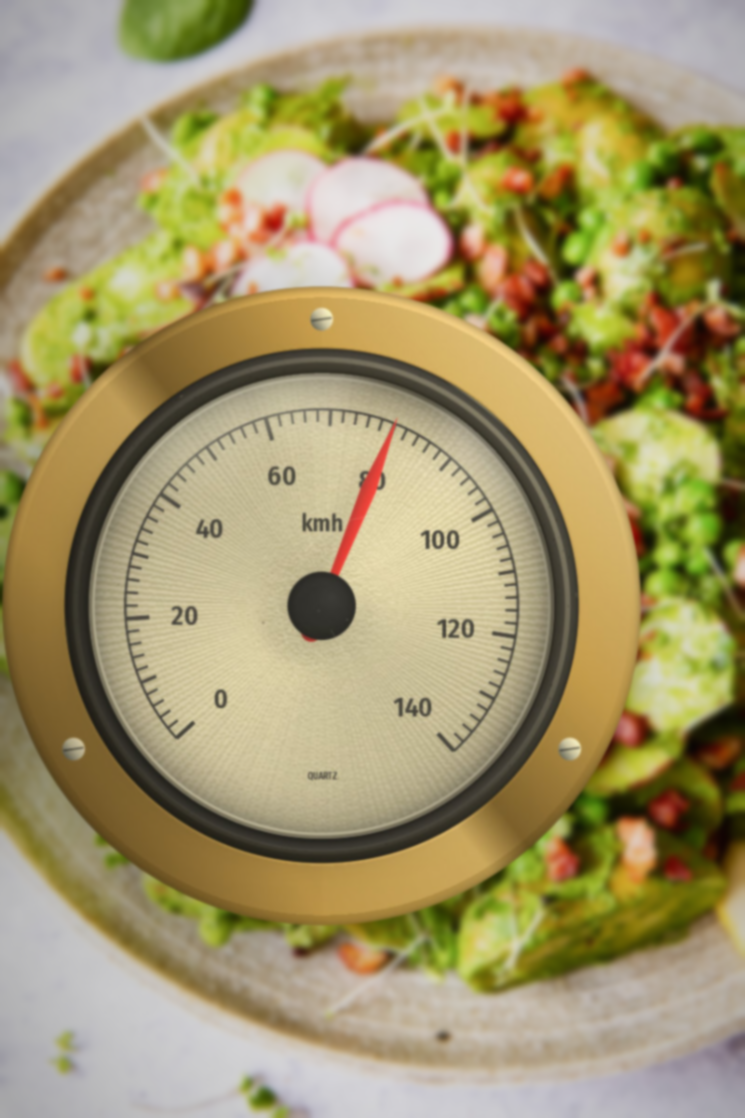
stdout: 80 km/h
